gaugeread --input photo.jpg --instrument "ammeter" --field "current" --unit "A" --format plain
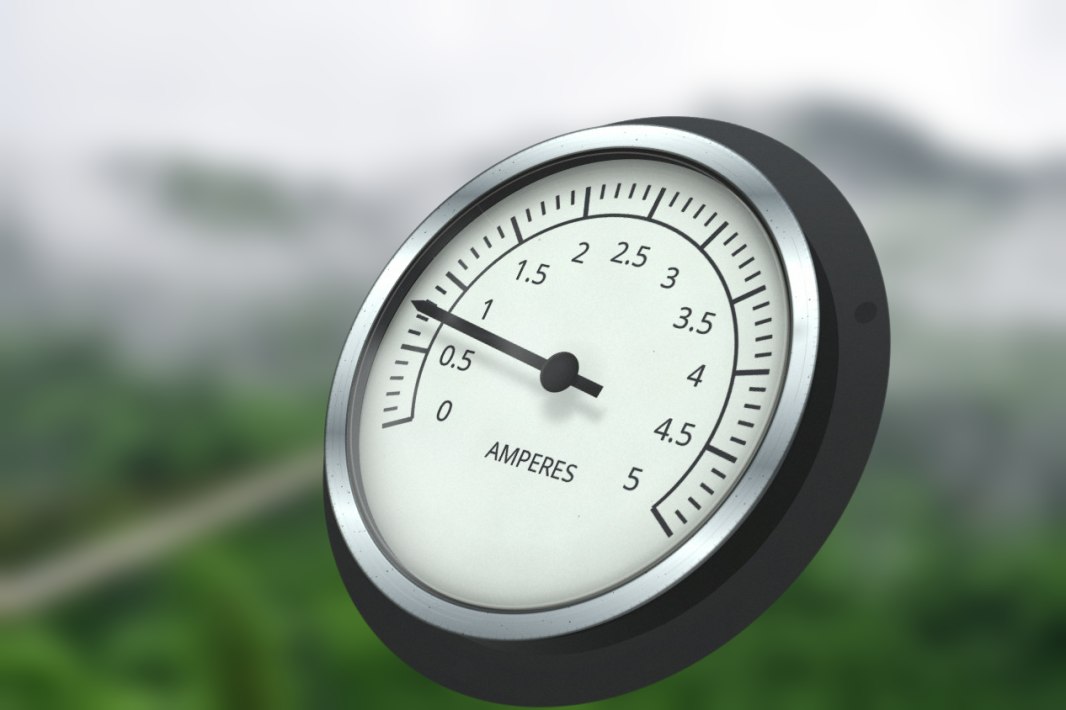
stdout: 0.75 A
